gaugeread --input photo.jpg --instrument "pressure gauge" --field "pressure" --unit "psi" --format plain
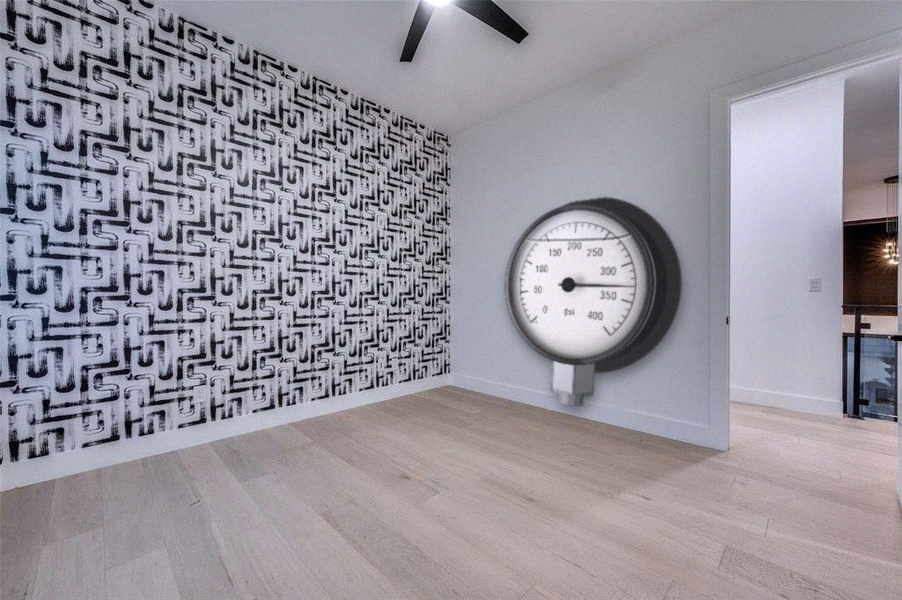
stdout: 330 psi
